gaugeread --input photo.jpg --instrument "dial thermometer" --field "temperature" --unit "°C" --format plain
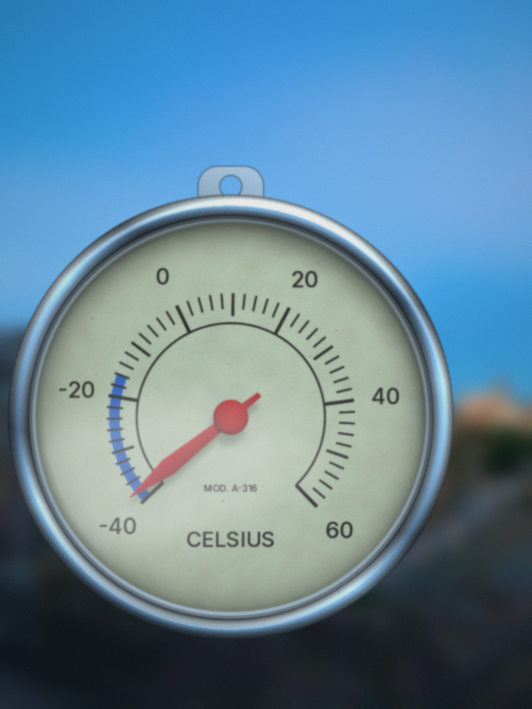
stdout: -38 °C
